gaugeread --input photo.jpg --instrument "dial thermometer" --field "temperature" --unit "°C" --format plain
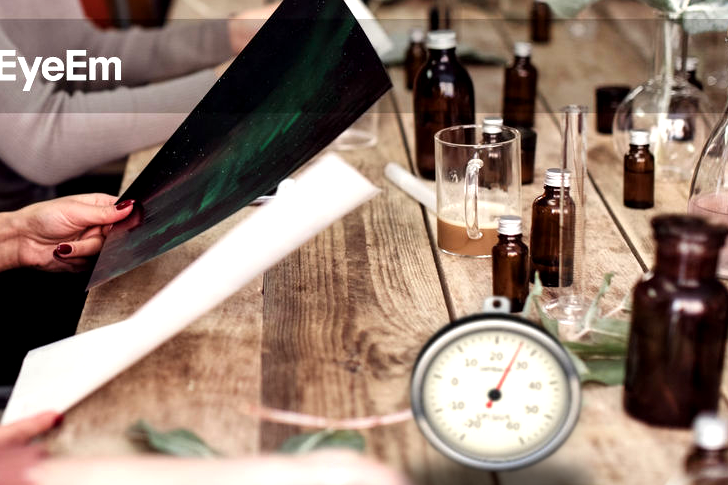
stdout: 26 °C
